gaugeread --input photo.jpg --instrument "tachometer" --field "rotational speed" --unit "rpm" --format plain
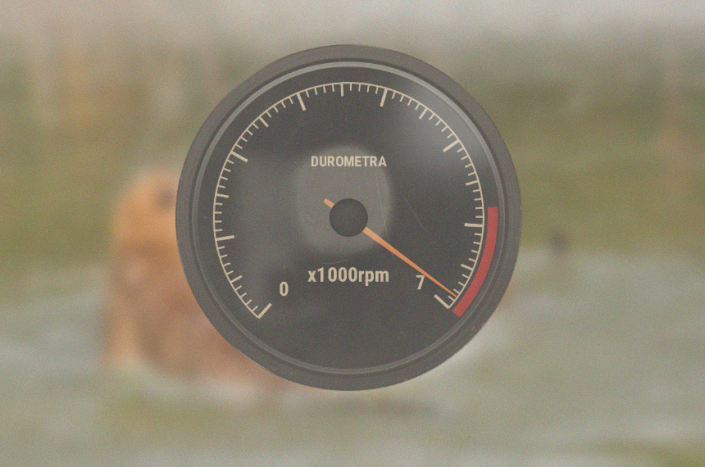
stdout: 6850 rpm
